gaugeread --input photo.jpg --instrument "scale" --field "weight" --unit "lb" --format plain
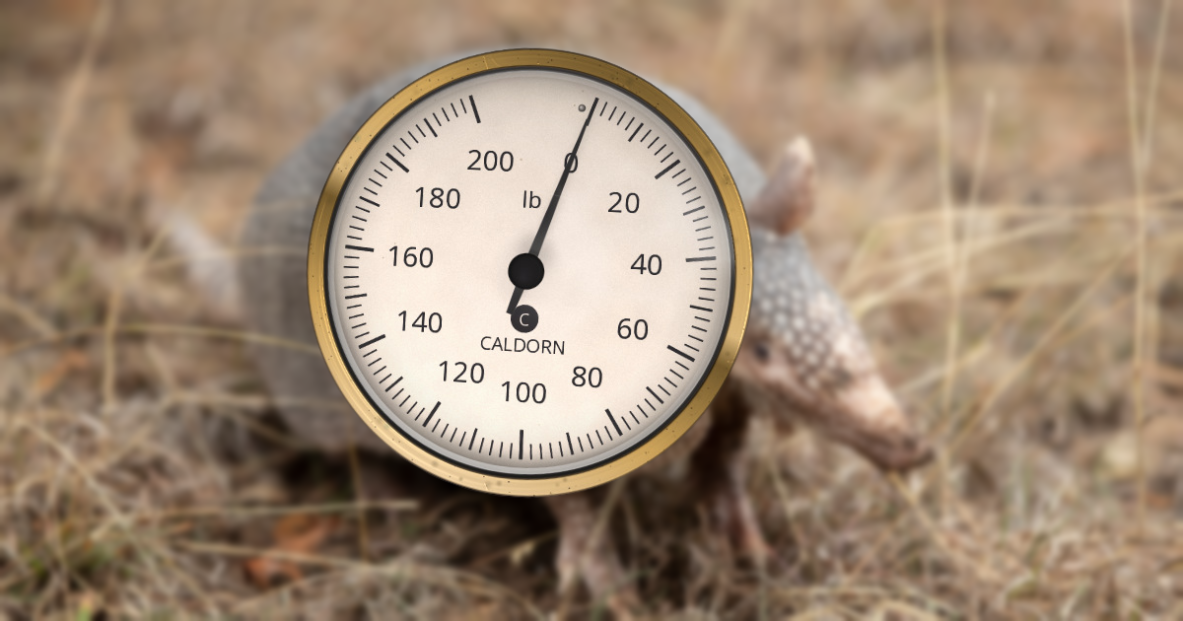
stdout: 0 lb
